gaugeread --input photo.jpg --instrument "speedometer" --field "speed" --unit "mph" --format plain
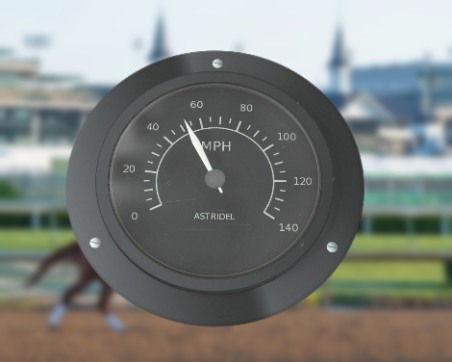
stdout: 52.5 mph
